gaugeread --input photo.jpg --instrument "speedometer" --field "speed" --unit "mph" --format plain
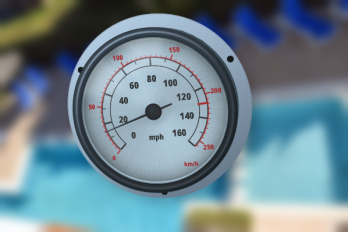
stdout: 15 mph
